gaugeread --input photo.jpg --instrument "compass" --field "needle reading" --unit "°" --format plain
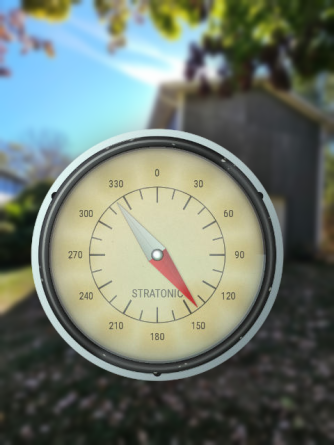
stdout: 142.5 °
